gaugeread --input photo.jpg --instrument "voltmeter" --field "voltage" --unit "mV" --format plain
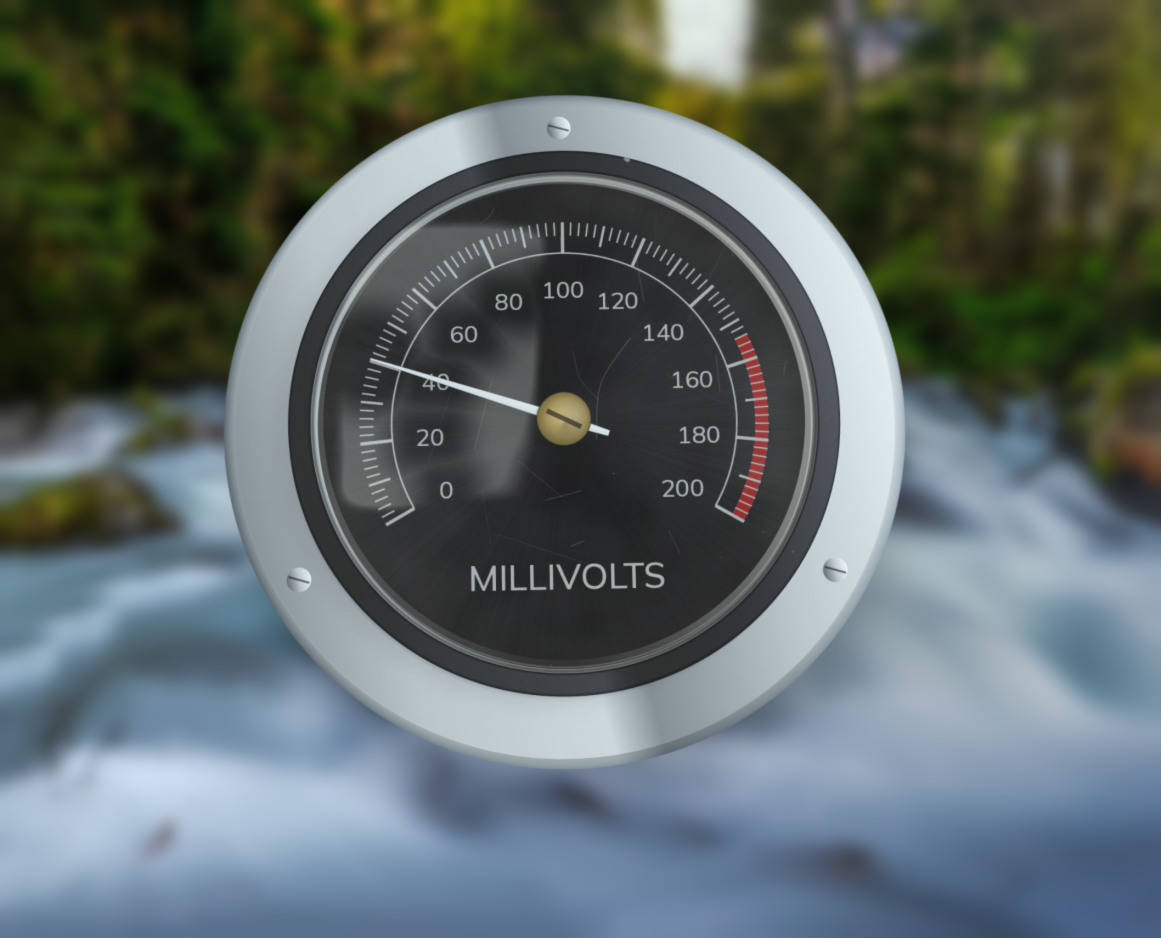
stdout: 40 mV
